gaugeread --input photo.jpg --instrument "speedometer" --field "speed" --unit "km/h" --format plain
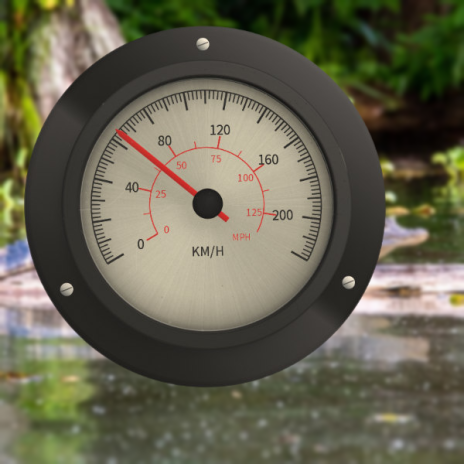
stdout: 64 km/h
